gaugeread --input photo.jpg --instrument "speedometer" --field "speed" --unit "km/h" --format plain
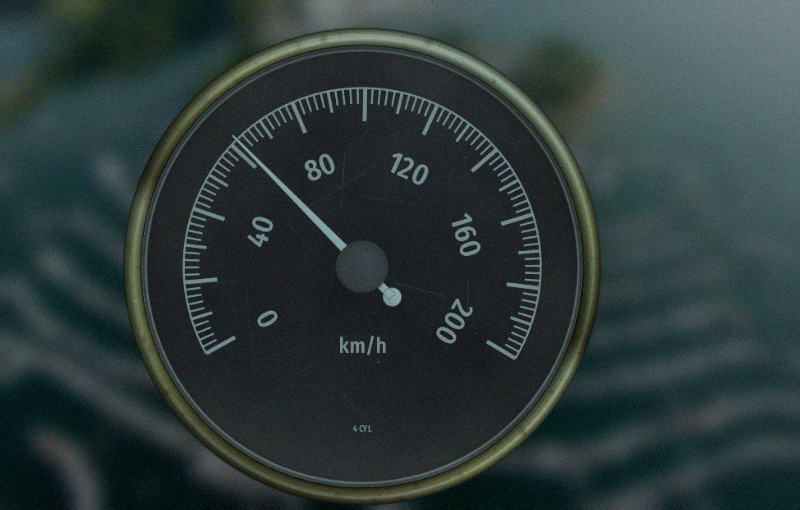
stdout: 62 km/h
